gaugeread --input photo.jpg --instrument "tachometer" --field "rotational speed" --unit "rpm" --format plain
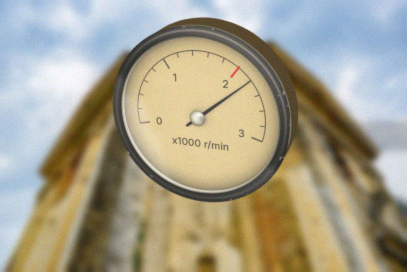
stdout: 2200 rpm
